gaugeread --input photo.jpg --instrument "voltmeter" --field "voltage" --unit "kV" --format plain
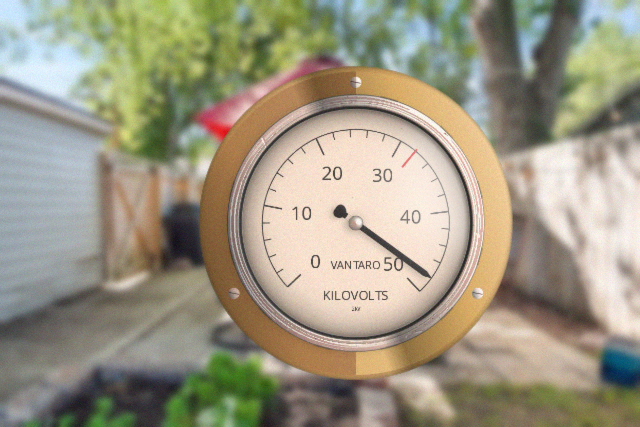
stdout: 48 kV
